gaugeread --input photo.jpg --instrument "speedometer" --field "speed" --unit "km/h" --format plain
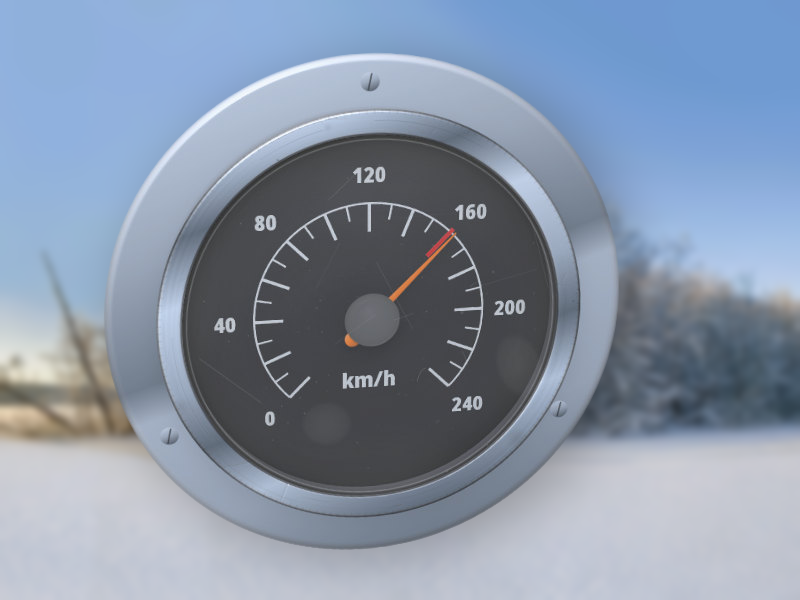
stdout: 160 km/h
